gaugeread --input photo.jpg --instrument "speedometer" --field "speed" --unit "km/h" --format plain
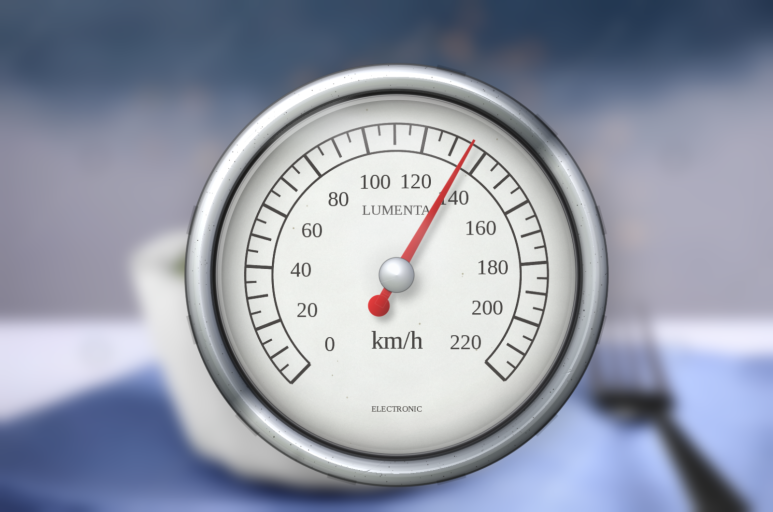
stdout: 135 km/h
